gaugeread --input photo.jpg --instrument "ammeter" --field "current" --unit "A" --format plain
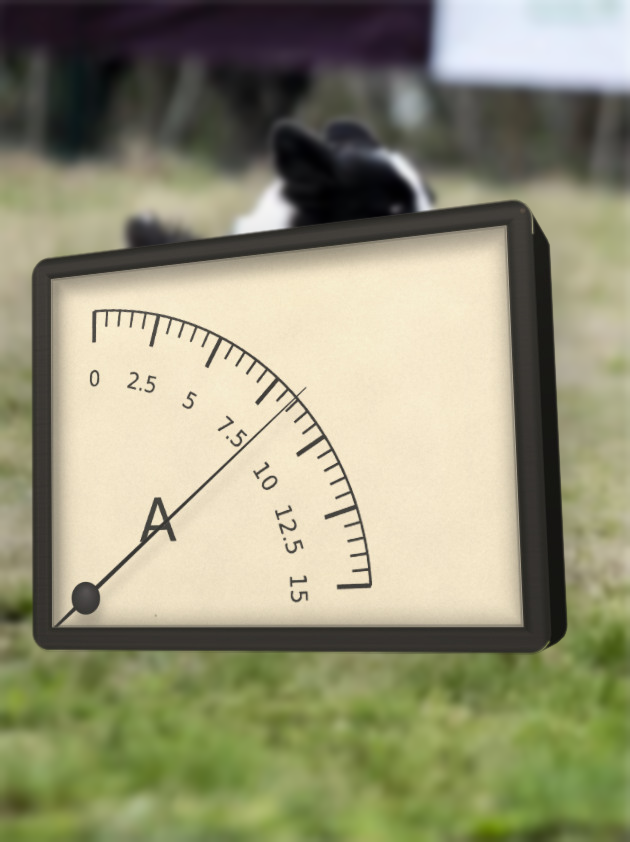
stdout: 8.5 A
